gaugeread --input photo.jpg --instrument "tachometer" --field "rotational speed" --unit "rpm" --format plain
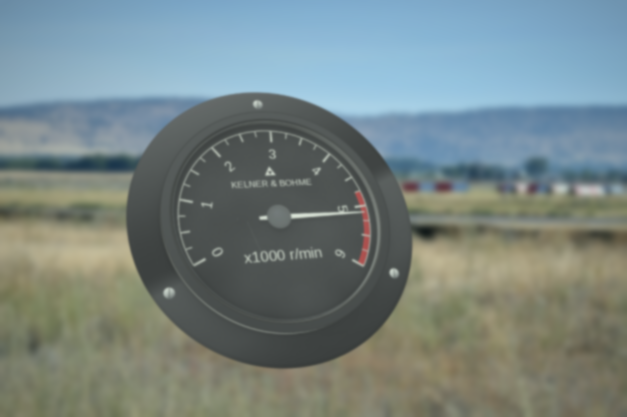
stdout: 5125 rpm
